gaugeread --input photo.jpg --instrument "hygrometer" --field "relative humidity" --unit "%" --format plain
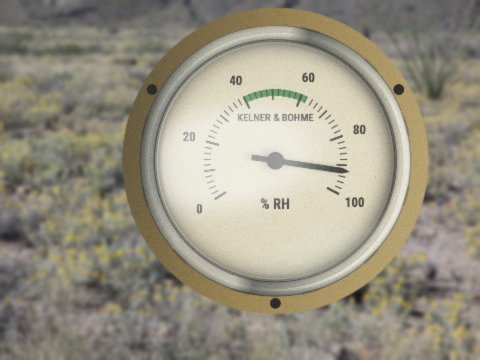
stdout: 92 %
